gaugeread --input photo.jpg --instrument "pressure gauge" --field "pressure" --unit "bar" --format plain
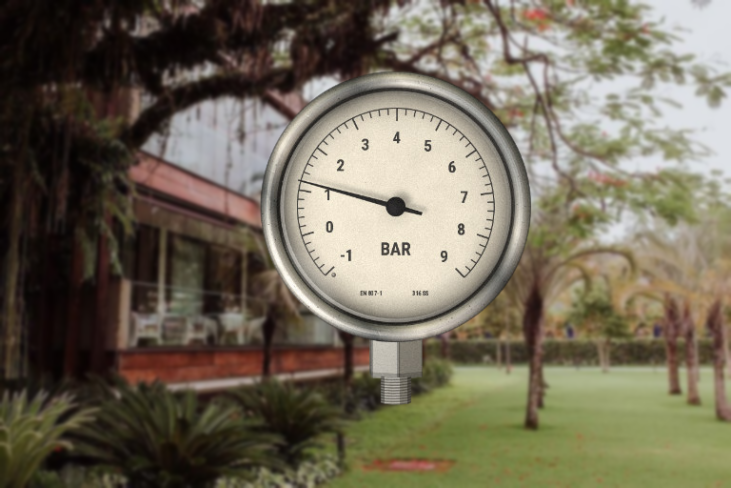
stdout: 1.2 bar
